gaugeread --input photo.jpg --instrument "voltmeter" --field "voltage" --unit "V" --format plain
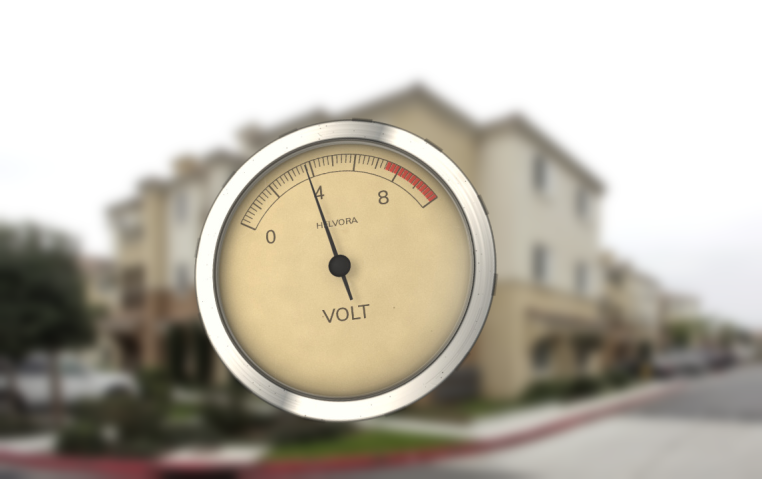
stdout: 3.8 V
